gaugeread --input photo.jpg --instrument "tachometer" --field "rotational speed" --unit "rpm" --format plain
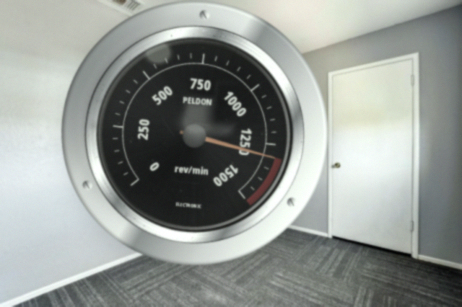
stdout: 1300 rpm
